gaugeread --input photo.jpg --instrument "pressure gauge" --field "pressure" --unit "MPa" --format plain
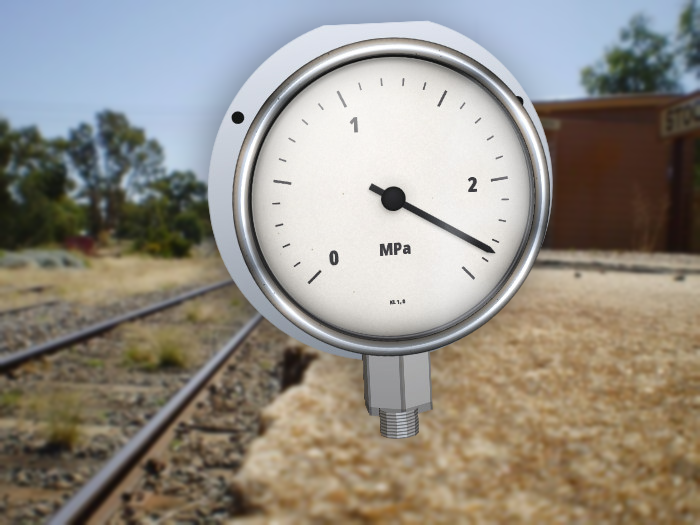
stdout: 2.35 MPa
